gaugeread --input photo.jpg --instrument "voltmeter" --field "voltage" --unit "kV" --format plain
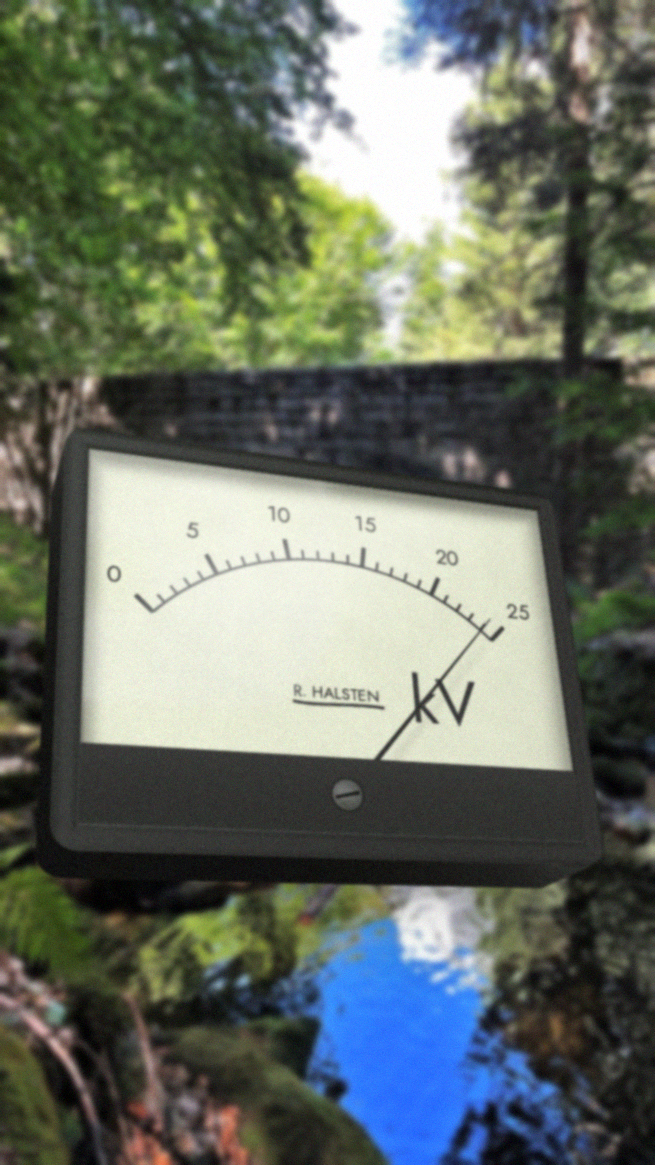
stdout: 24 kV
